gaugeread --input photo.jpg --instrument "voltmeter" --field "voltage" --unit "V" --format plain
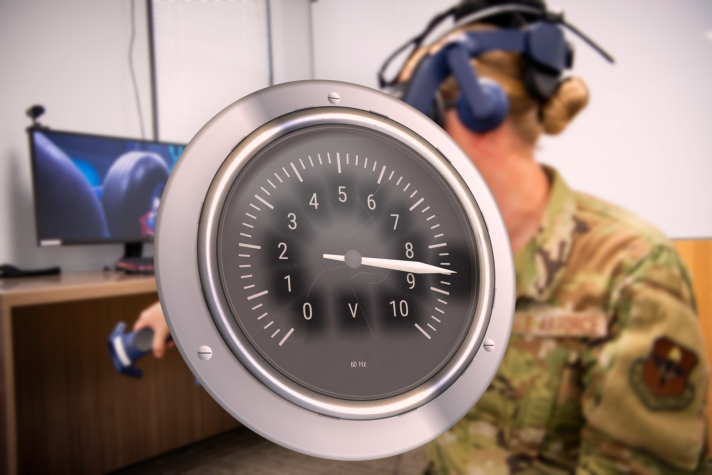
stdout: 8.6 V
